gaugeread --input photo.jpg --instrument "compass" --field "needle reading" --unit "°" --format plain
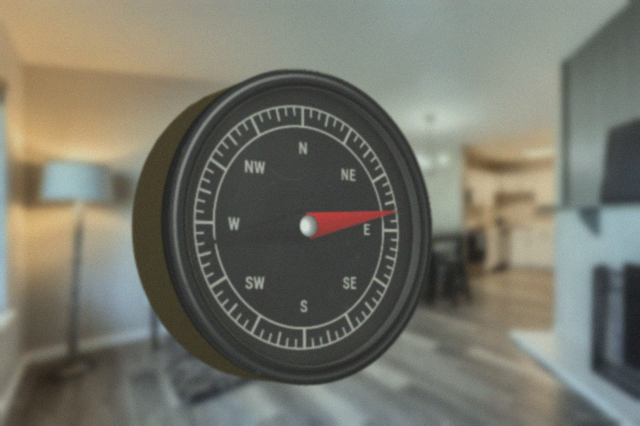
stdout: 80 °
